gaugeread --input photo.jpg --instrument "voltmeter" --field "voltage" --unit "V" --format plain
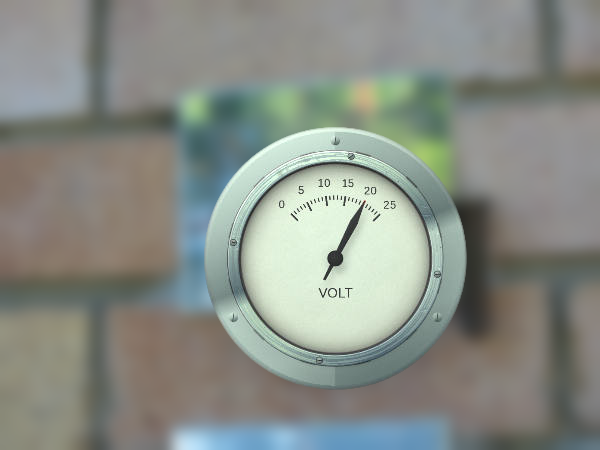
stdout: 20 V
